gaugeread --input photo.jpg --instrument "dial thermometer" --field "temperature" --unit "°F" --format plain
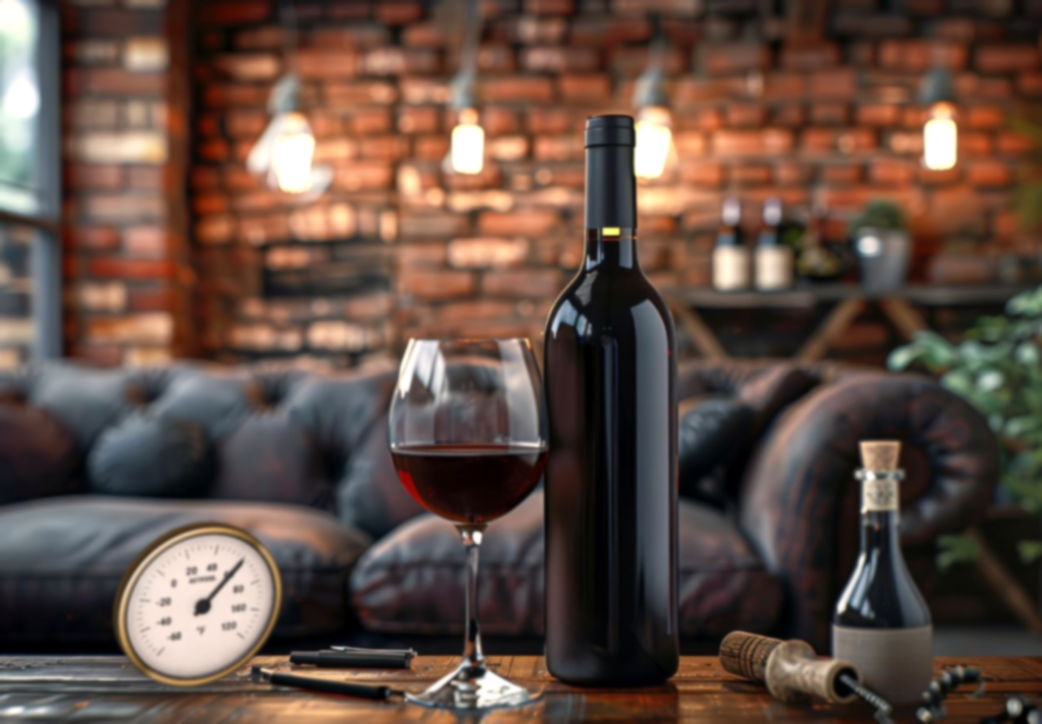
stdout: 60 °F
